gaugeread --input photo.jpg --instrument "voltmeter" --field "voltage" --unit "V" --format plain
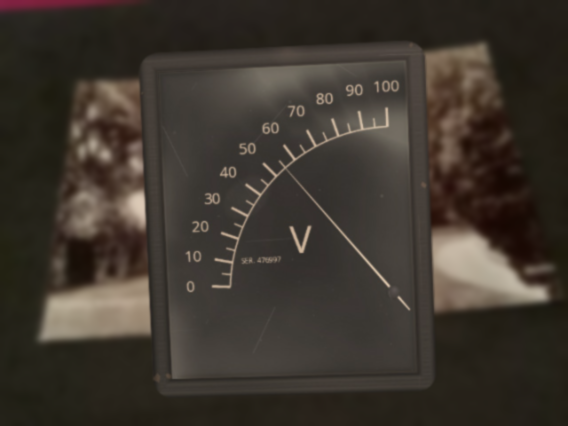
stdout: 55 V
